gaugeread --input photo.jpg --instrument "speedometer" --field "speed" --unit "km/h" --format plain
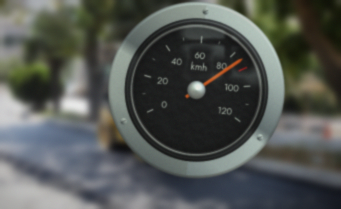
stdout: 85 km/h
